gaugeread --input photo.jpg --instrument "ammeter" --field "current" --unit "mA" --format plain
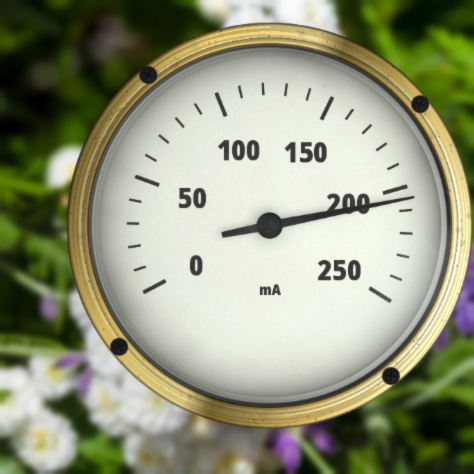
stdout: 205 mA
